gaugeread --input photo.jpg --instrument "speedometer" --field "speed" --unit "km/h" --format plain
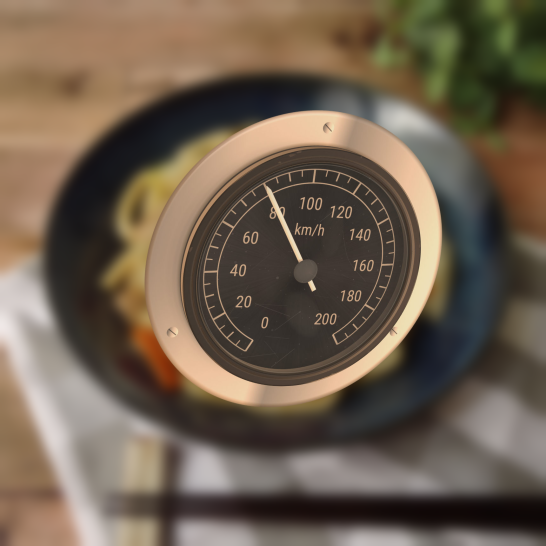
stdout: 80 km/h
